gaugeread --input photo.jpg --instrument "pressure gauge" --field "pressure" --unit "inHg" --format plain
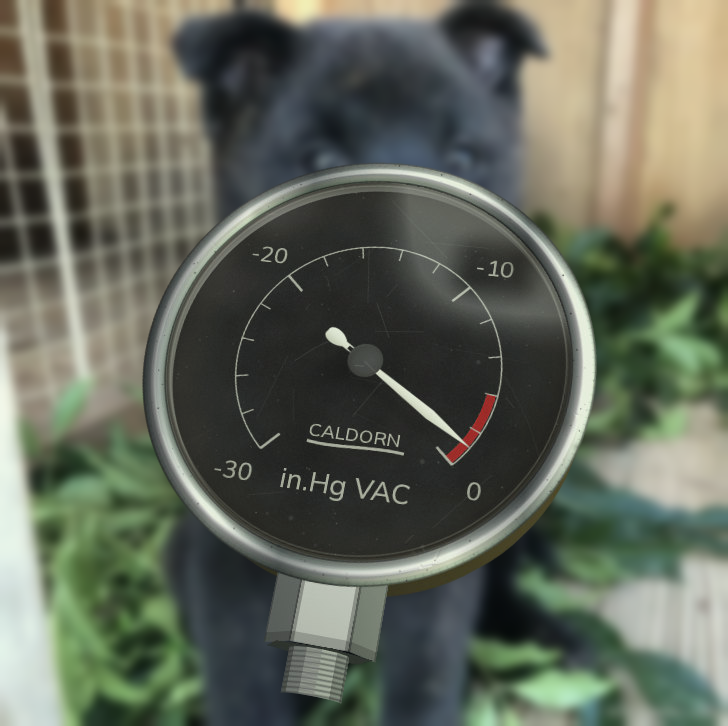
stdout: -1 inHg
